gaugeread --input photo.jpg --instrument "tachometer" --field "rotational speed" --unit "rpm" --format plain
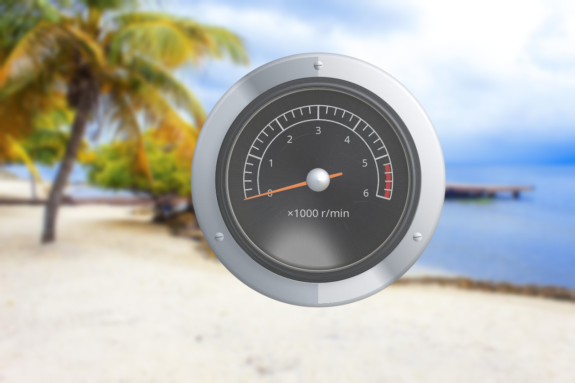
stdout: 0 rpm
